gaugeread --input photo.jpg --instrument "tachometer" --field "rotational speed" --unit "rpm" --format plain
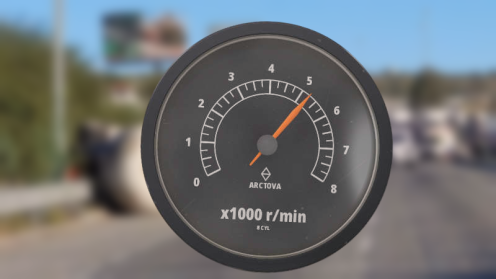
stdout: 5250 rpm
